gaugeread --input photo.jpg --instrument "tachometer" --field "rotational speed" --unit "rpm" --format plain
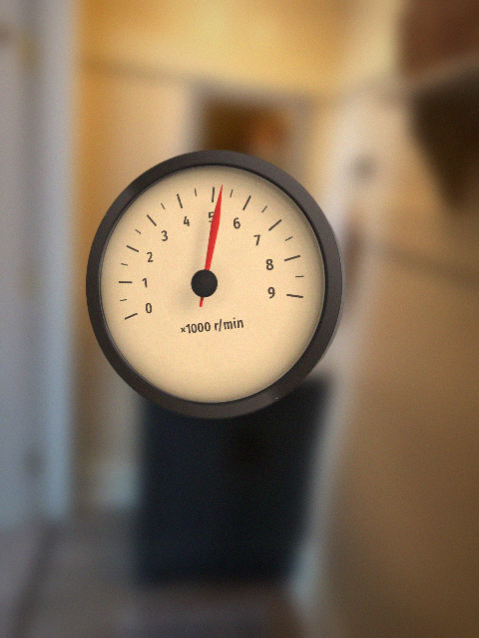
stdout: 5250 rpm
